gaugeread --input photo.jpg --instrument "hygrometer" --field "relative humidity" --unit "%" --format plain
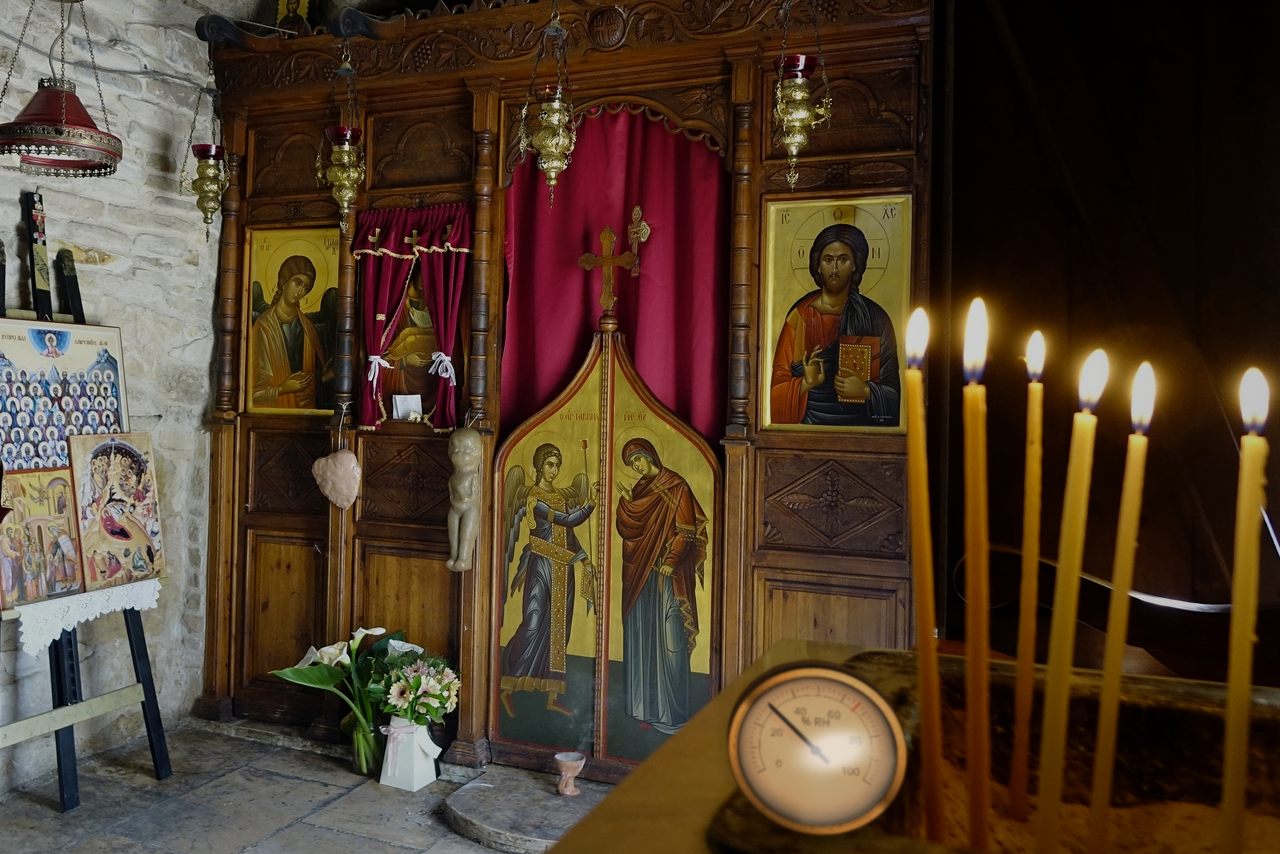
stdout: 30 %
